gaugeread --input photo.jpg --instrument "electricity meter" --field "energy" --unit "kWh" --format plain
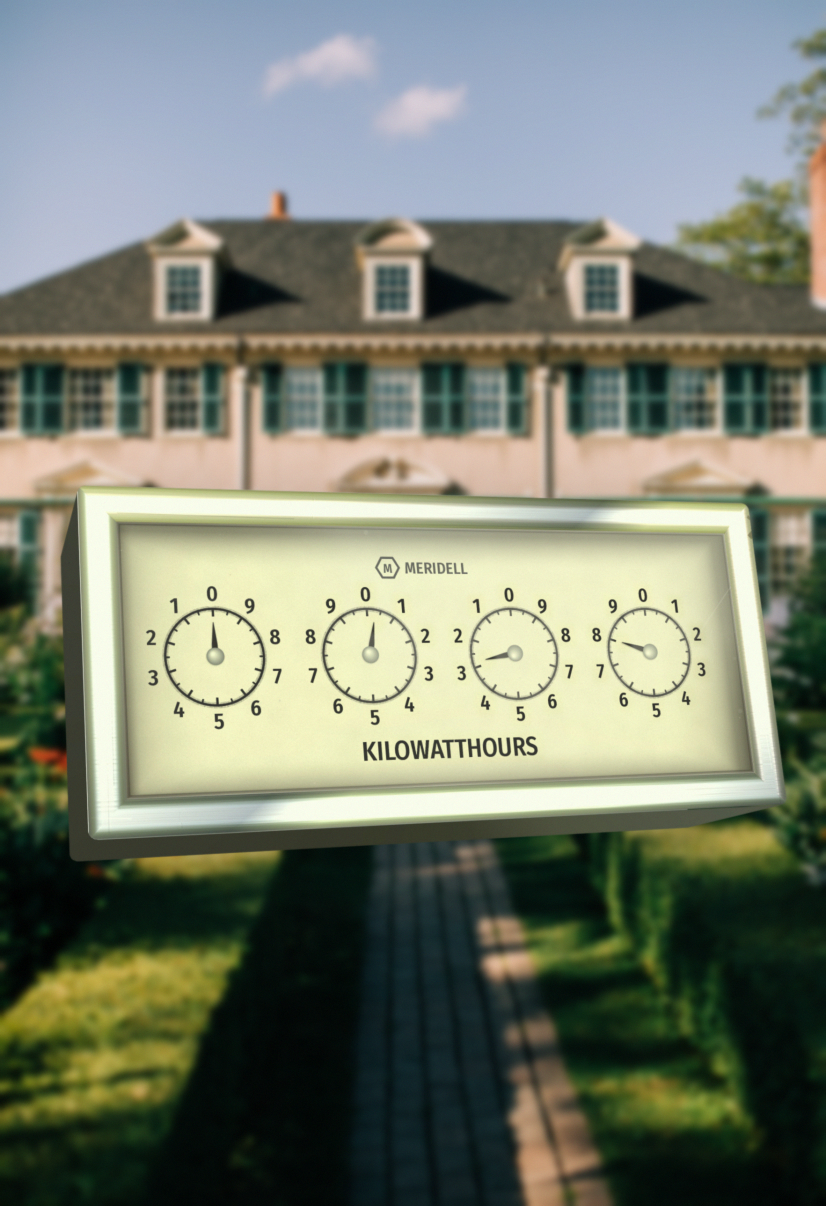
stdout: 28 kWh
